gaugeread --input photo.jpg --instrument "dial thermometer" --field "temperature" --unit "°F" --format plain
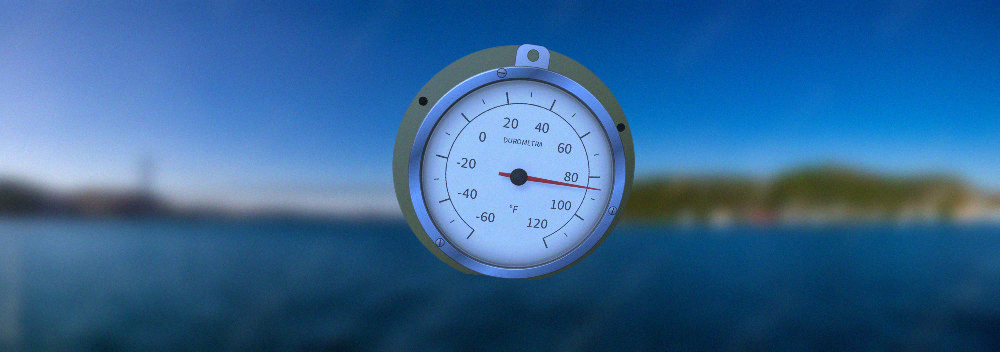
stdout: 85 °F
